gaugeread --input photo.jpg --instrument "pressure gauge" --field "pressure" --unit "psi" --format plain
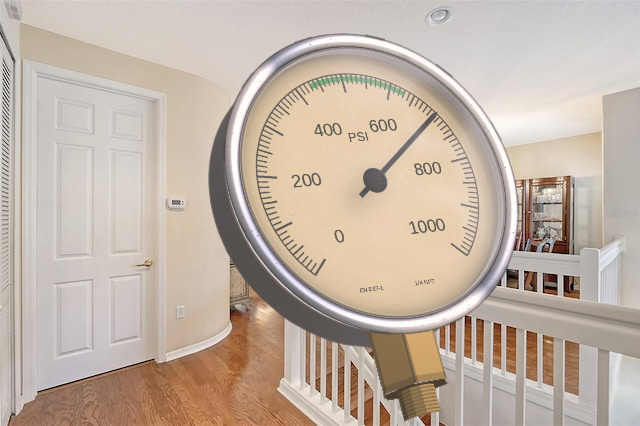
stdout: 700 psi
